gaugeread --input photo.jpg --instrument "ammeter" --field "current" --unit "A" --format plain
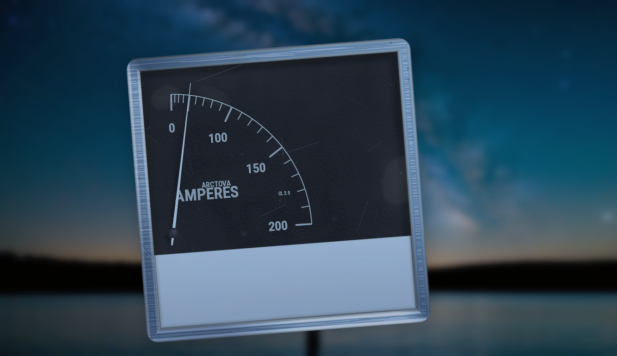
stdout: 50 A
